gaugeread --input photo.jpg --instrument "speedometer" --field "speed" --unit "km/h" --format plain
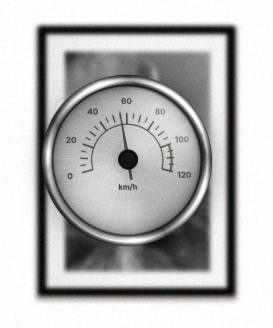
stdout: 55 km/h
